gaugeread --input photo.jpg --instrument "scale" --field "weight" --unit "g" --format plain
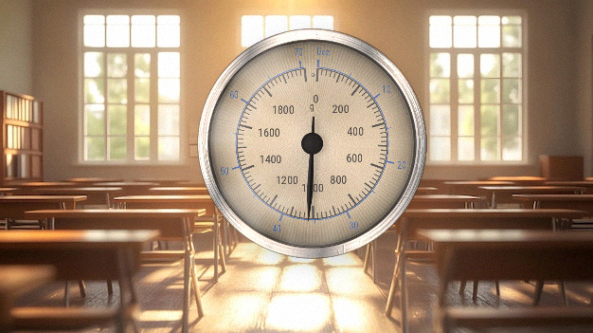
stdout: 1020 g
